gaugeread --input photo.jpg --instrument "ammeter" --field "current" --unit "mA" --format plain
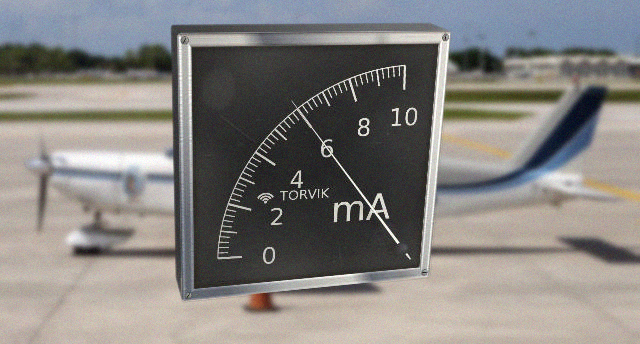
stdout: 6 mA
